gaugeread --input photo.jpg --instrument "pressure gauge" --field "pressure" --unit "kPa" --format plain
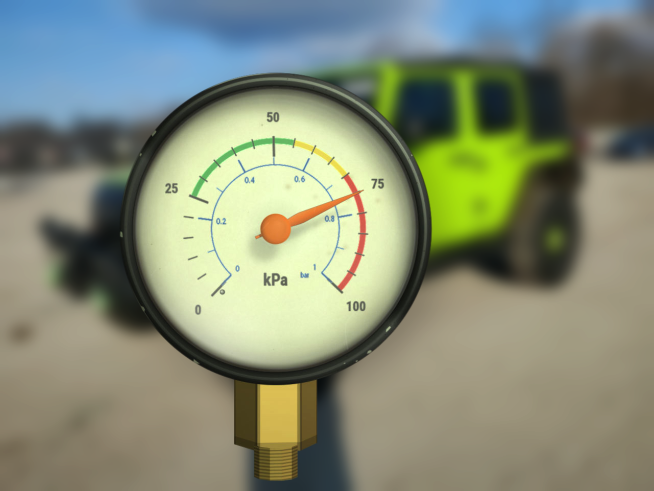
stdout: 75 kPa
